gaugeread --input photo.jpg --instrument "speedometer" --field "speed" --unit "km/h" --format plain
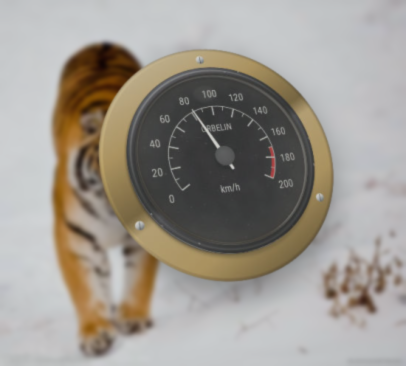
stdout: 80 km/h
